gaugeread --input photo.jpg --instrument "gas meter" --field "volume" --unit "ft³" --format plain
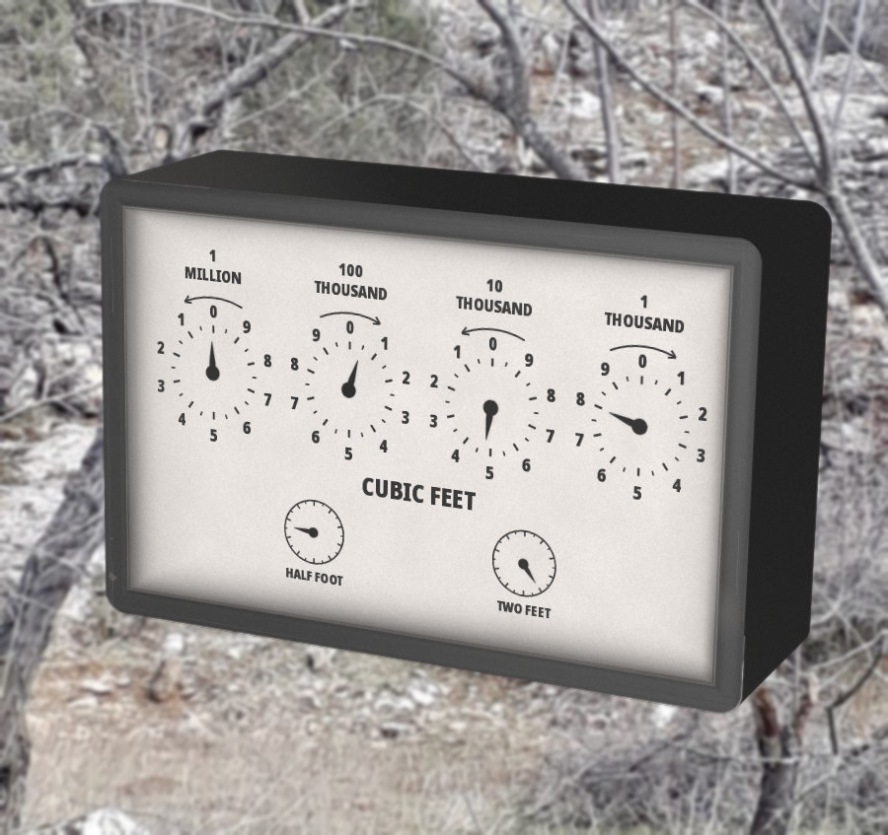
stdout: 4800 ft³
